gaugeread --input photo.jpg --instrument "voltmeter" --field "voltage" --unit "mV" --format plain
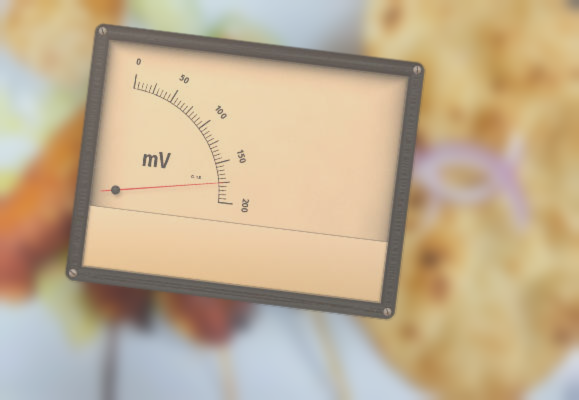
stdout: 175 mV
